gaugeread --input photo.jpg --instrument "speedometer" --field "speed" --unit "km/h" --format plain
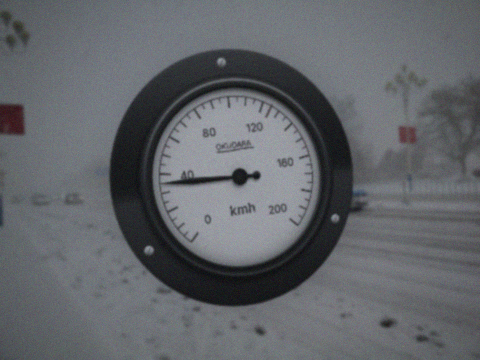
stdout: 35 km/h
